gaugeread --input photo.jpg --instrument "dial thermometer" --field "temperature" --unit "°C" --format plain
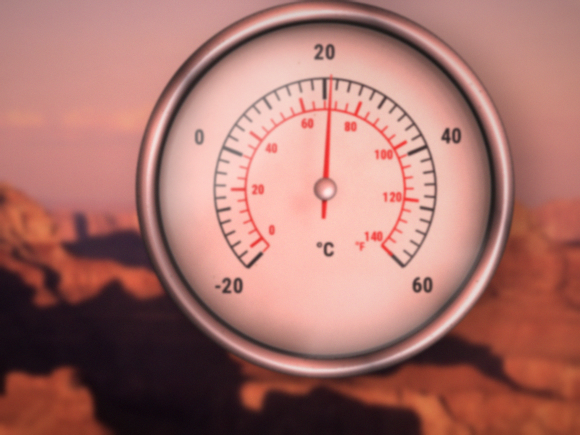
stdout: 21 °C
